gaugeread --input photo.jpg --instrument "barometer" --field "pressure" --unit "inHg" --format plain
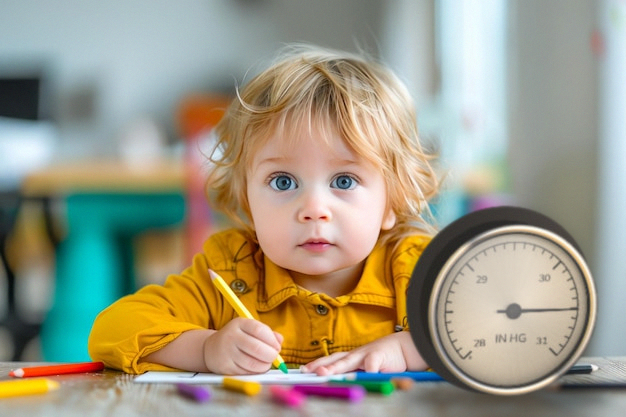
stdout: 30.5 inHg
